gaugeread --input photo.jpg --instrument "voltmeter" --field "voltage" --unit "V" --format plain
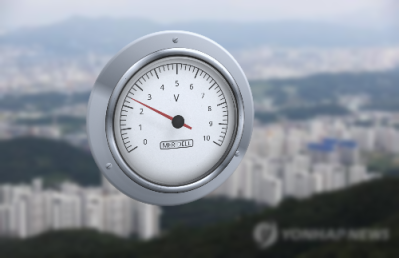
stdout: 2.4 V
